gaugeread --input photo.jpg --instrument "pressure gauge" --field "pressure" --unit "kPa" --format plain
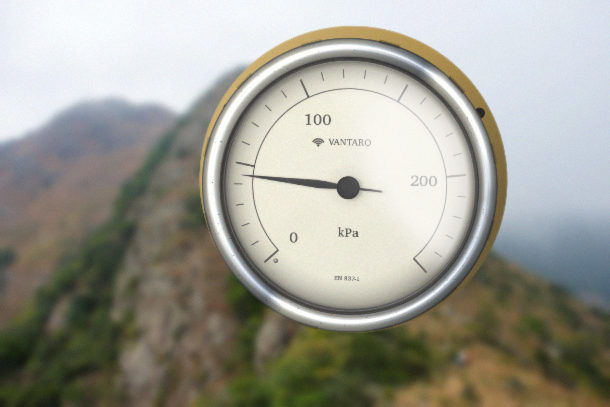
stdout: 45 kPa
